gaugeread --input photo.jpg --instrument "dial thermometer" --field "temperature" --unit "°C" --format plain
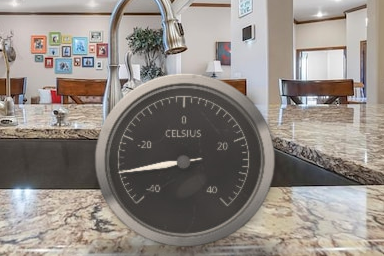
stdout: -30 °C
